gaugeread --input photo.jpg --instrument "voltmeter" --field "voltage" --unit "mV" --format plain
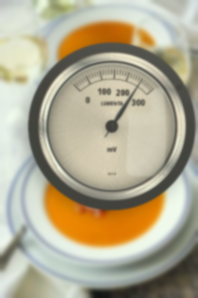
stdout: 250 mV
